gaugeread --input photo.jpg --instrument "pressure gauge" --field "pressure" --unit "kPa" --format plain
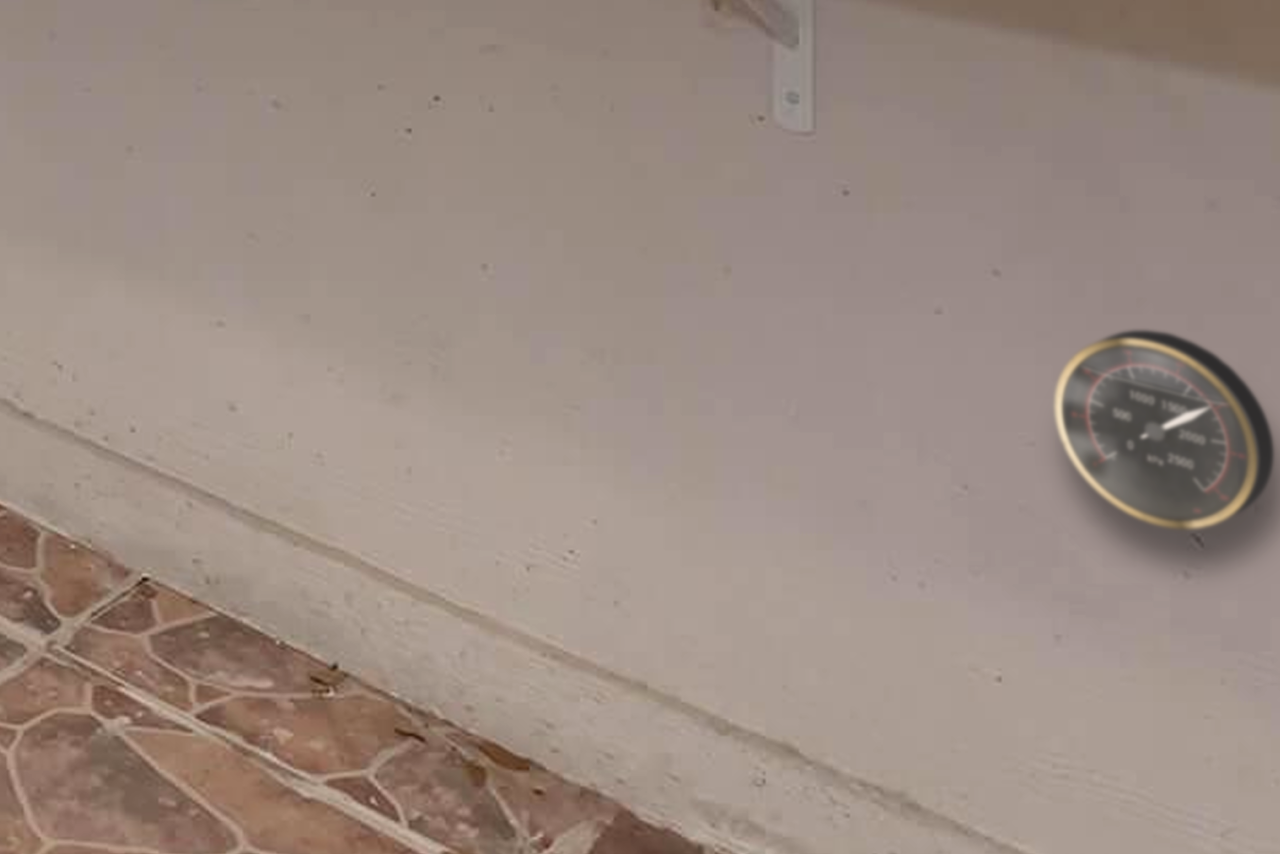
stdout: 1700 kPa
